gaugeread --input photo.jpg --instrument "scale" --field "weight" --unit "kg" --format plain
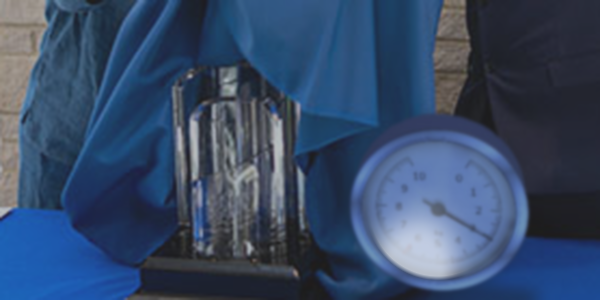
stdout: 3 kg
